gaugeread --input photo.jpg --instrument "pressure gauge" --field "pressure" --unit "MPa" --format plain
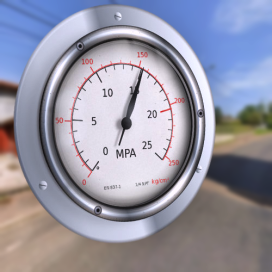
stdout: 15 MPa
